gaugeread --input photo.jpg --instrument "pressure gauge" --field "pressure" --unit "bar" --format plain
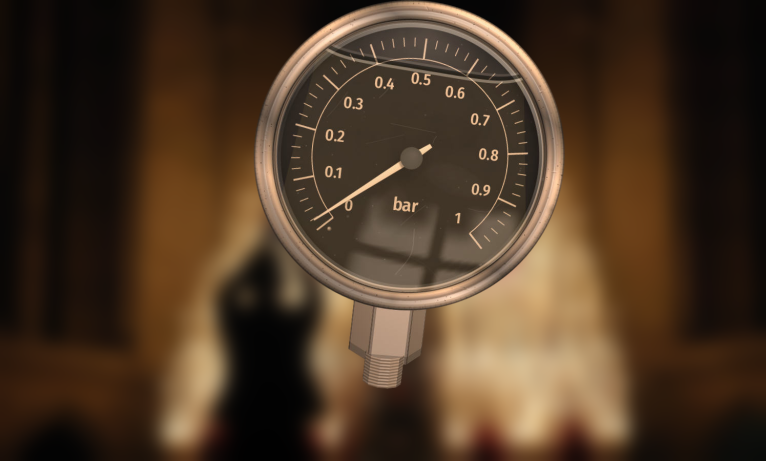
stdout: 0.02 bar
